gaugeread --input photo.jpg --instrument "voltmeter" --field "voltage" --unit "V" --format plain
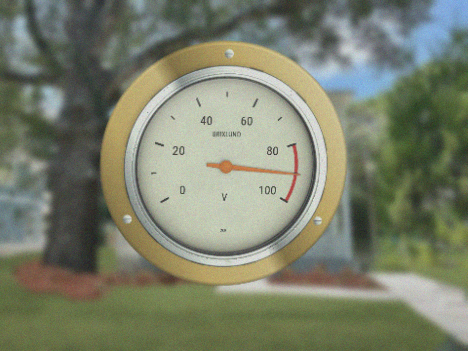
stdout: 90 V
